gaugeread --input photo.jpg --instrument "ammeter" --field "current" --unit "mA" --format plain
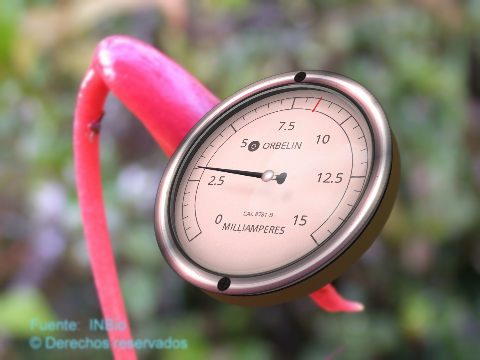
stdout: 3 mA
